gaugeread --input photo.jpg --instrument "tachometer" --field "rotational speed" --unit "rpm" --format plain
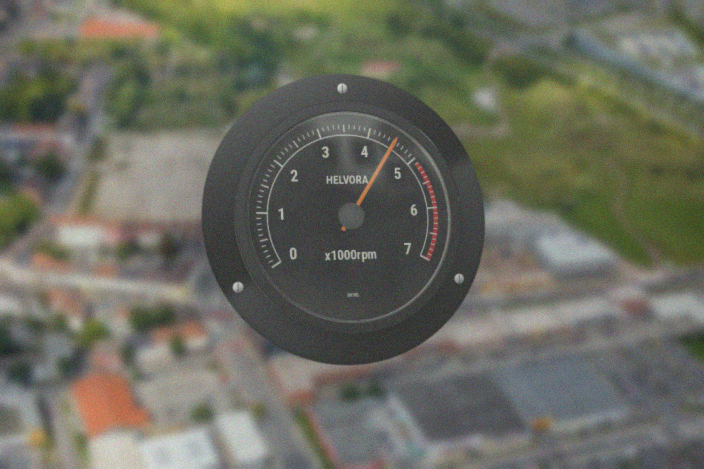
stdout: 4500 rpm
